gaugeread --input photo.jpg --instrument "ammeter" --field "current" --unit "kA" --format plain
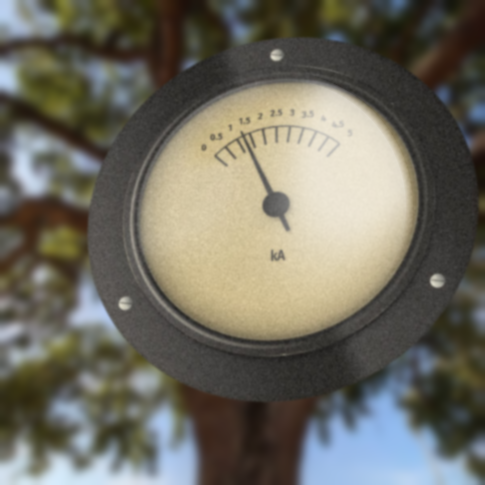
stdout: 1.25 kA
